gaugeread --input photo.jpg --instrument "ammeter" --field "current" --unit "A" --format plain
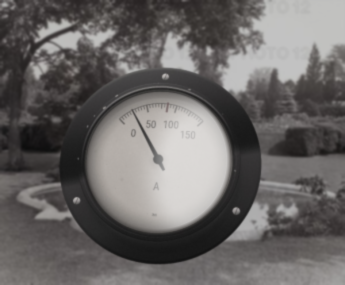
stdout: 25 A
